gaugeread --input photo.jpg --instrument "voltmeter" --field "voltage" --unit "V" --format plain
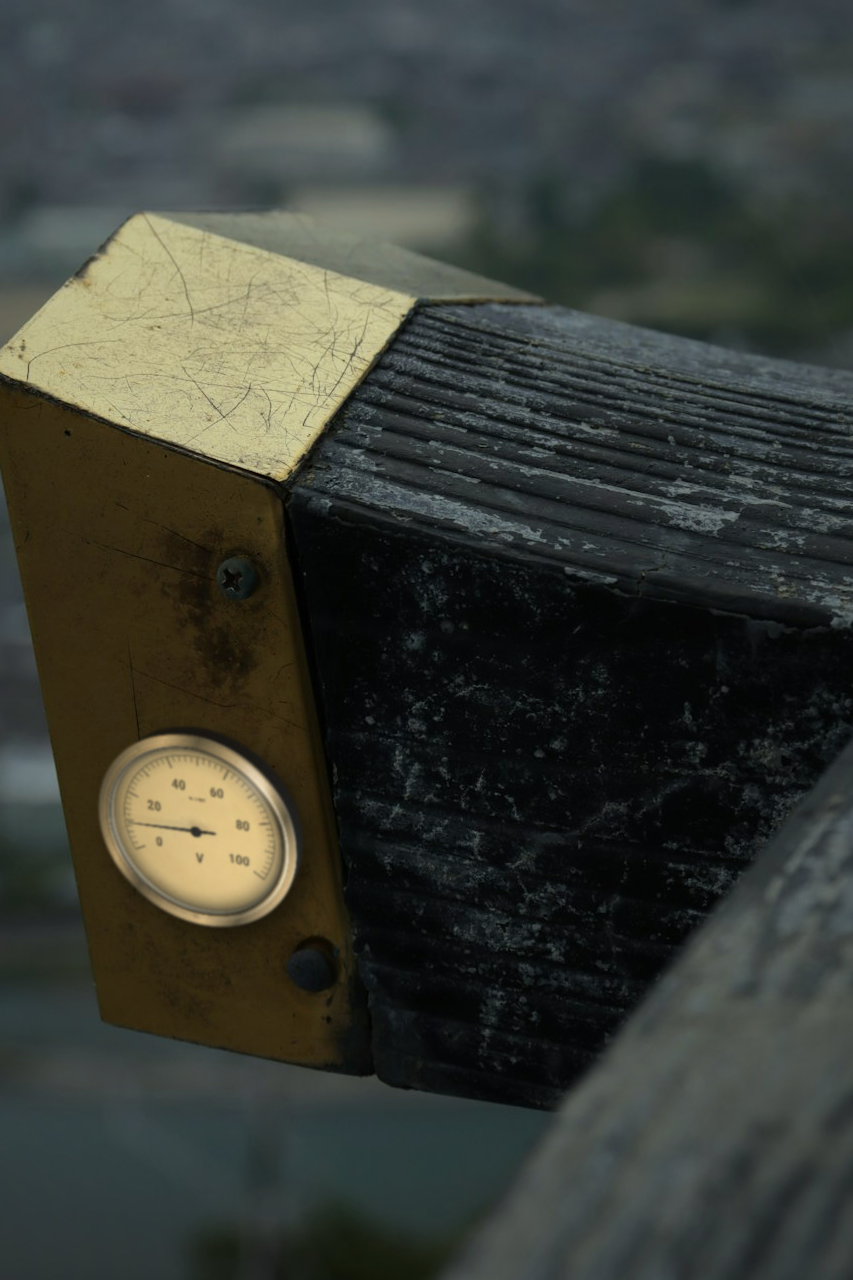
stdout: 10 V
